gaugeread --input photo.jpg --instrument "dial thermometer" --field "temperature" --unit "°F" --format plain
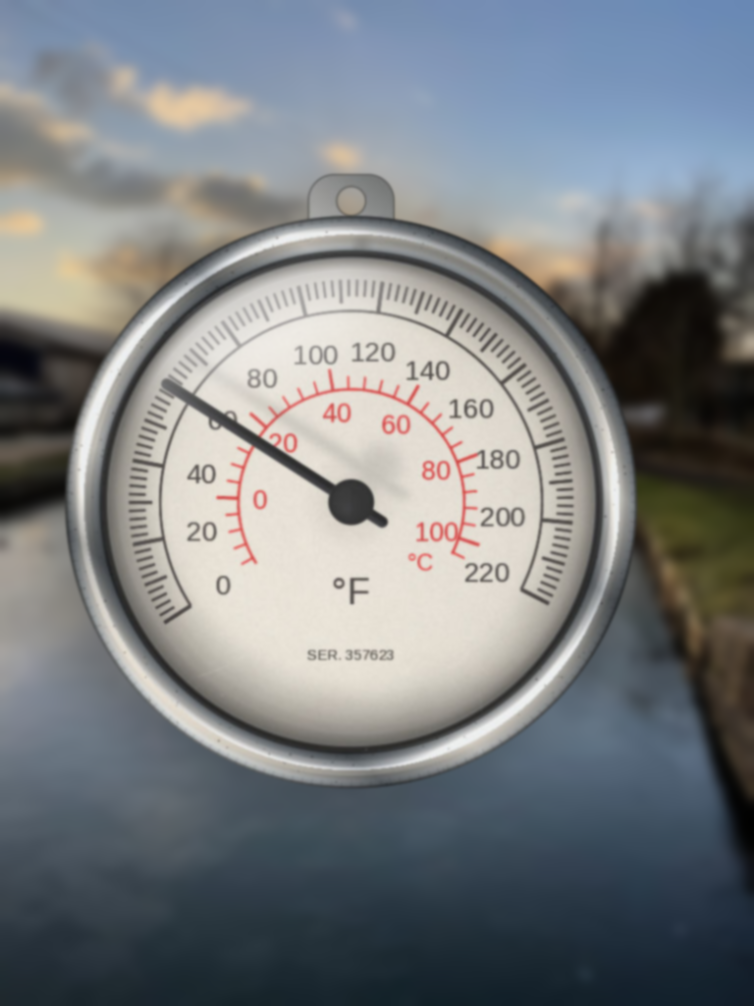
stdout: 60 °F
